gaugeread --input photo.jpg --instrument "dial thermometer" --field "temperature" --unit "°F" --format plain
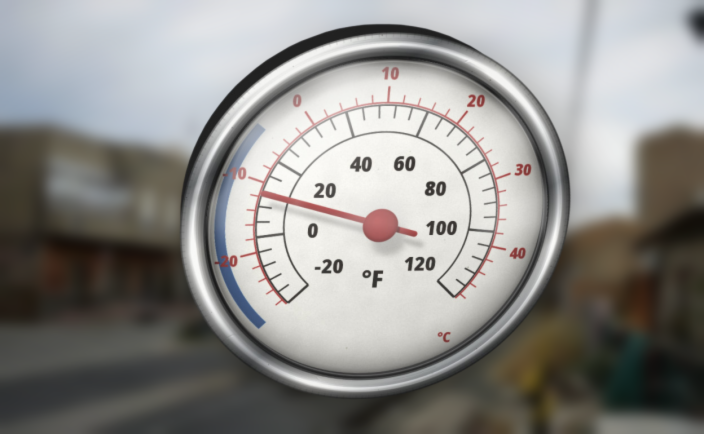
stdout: 12 °F
